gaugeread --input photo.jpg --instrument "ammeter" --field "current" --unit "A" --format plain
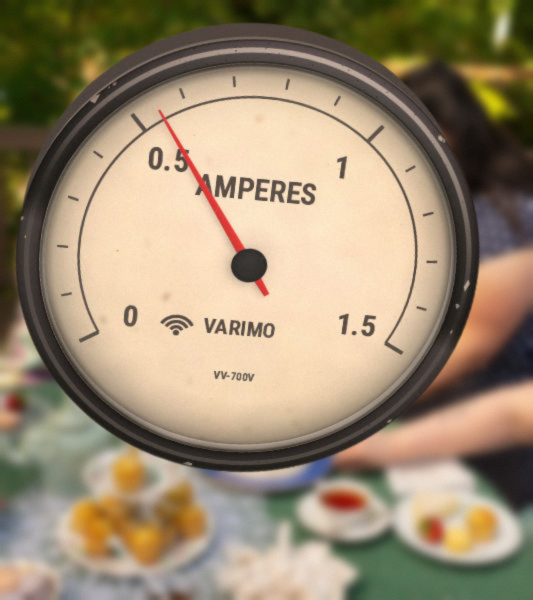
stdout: 0.55 A
